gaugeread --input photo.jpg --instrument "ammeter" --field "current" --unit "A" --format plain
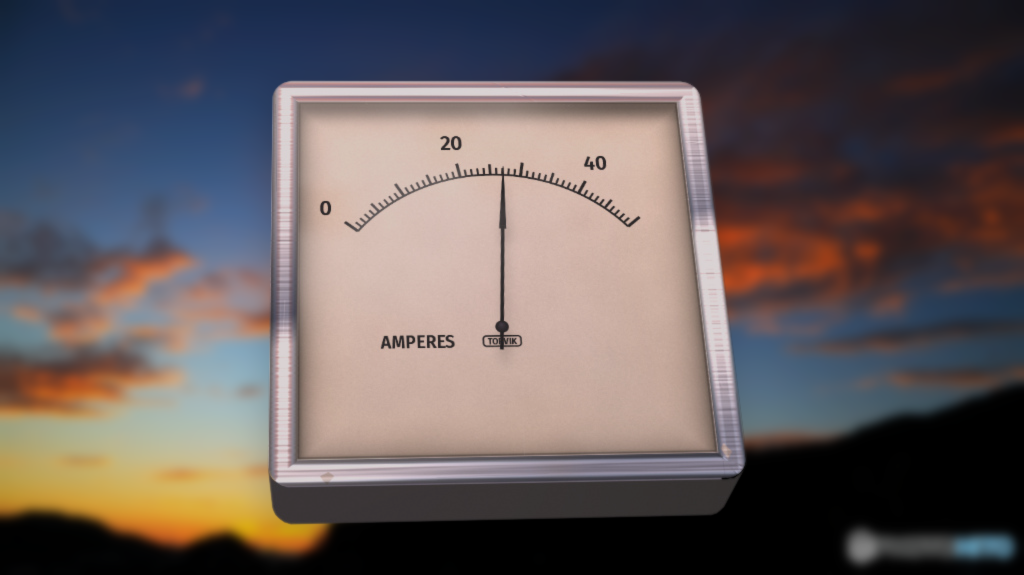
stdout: 27 A
